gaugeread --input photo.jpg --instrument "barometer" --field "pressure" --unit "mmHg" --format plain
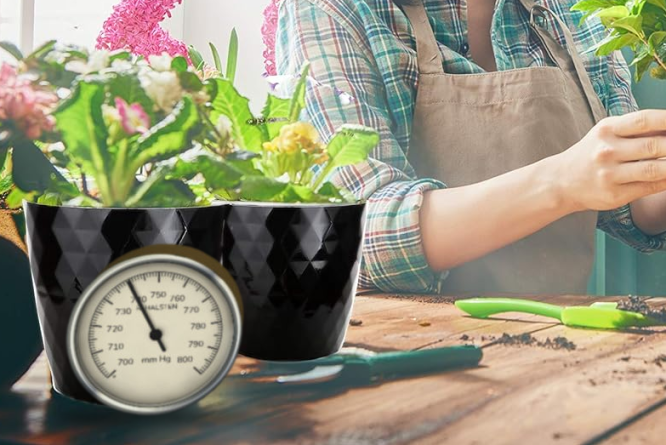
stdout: 740 mmHg
